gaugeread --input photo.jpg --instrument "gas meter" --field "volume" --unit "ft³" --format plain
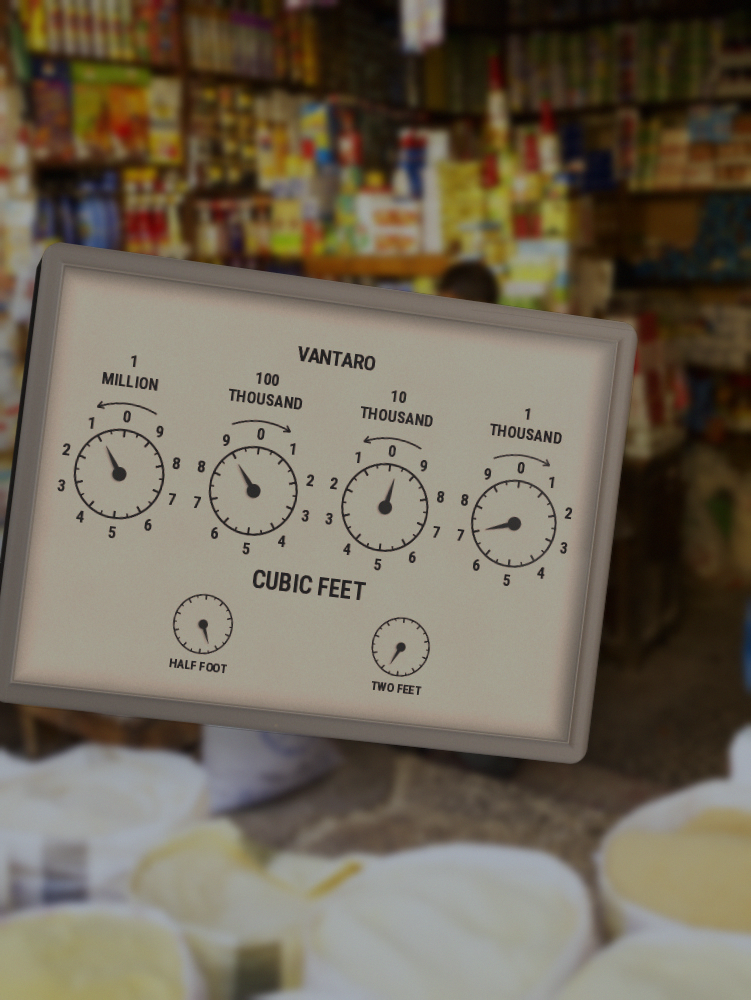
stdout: 89700 ft³
